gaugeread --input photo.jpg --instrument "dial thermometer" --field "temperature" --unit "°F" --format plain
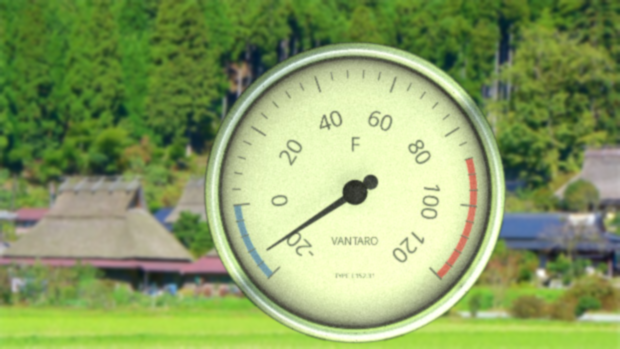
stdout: -14 °F
